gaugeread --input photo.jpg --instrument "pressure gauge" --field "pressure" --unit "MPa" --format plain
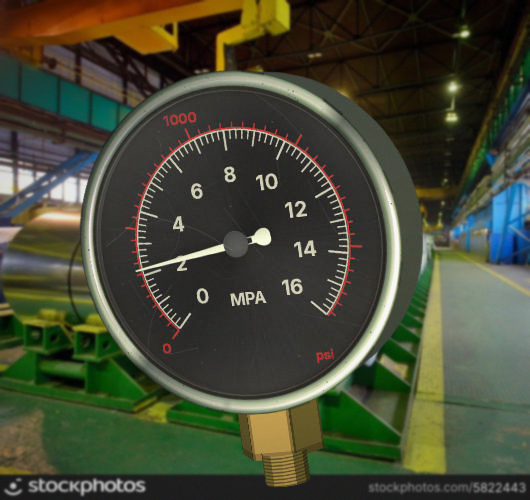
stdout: 2.2 MPa
